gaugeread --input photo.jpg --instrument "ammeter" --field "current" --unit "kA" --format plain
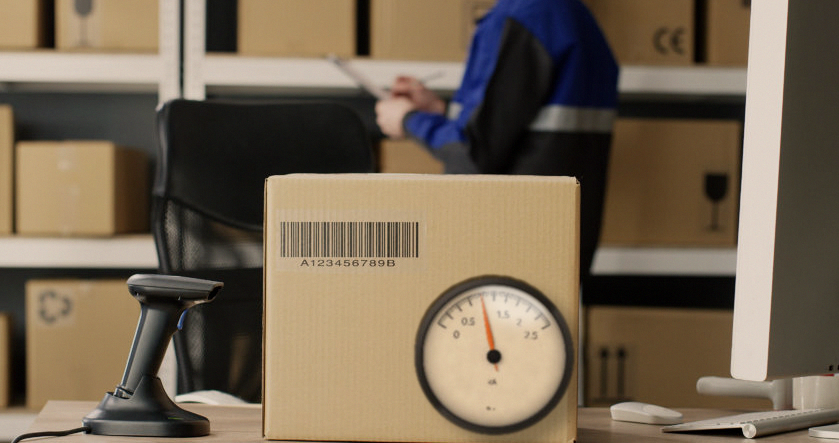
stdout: 1 kA
